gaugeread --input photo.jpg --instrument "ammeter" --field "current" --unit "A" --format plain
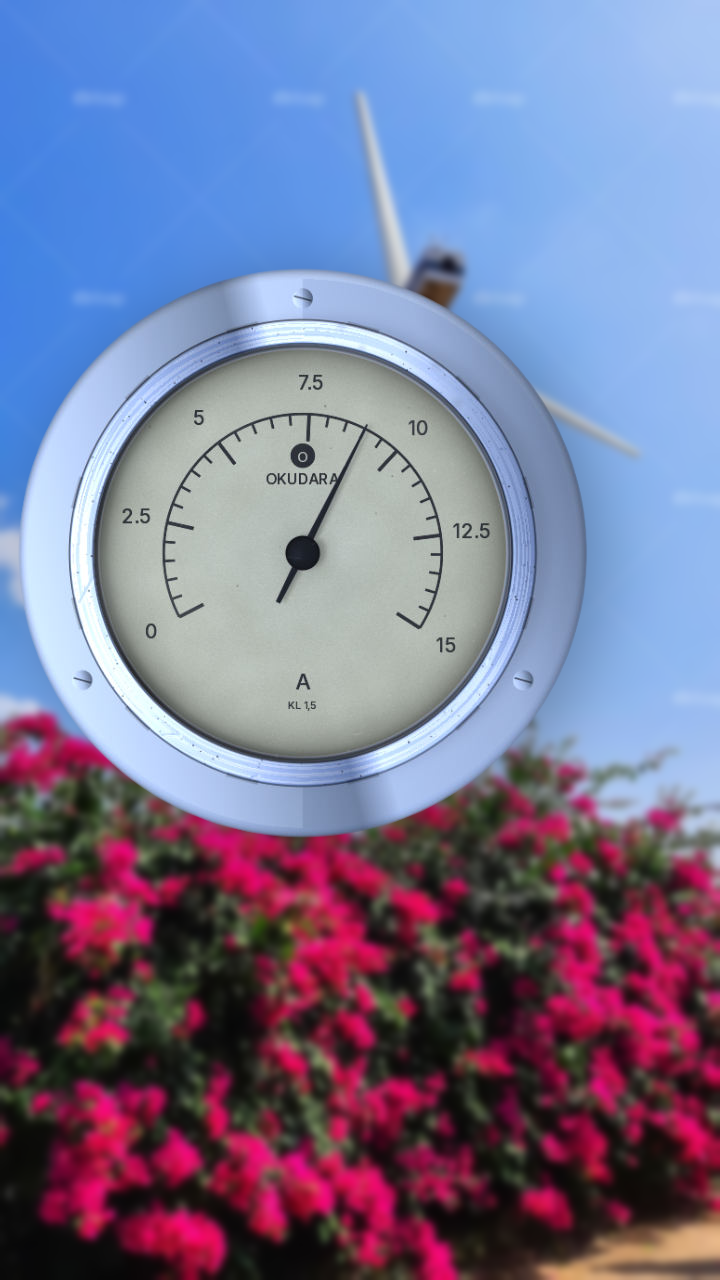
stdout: 9 A
